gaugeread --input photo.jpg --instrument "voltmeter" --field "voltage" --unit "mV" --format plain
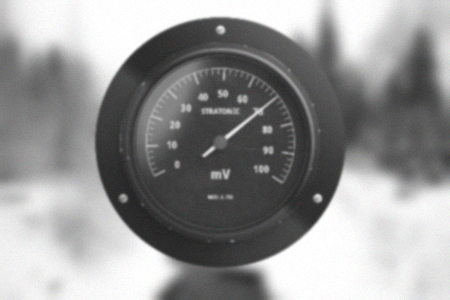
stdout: 70 mV
